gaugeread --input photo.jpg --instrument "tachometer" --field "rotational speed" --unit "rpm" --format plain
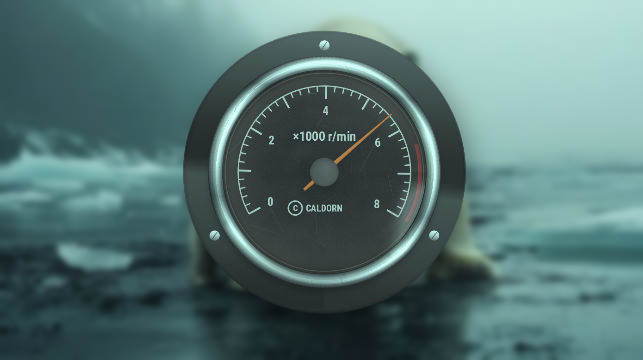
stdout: 5600 rpm
